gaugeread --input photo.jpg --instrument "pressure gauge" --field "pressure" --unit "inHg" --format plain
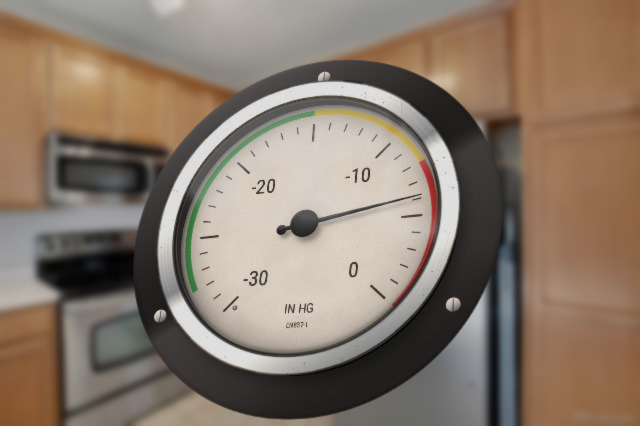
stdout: -6 inHg
